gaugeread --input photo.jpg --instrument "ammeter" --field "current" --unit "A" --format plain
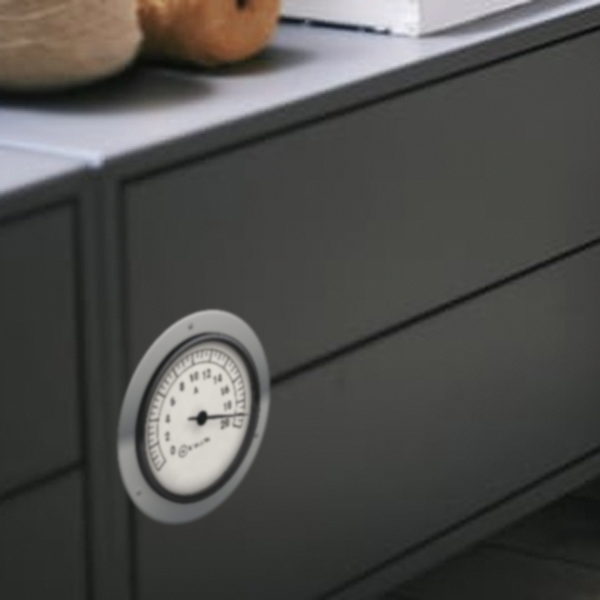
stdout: 19 A
